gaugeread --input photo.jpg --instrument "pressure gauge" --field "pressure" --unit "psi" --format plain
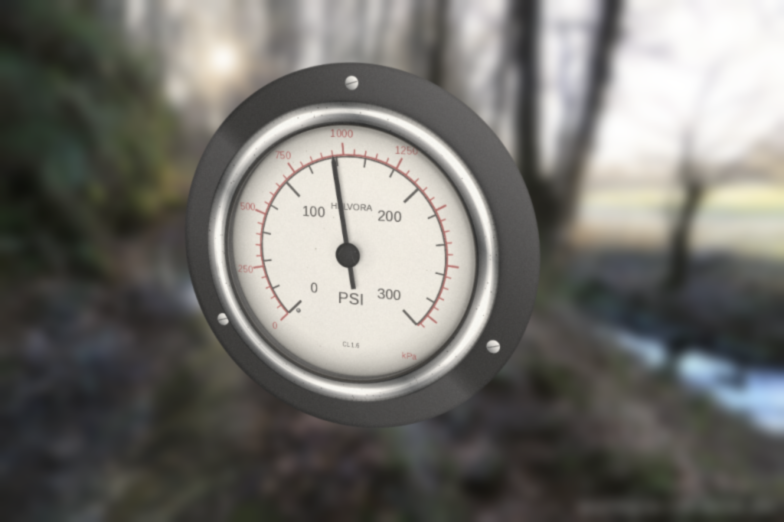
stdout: 140 psi
